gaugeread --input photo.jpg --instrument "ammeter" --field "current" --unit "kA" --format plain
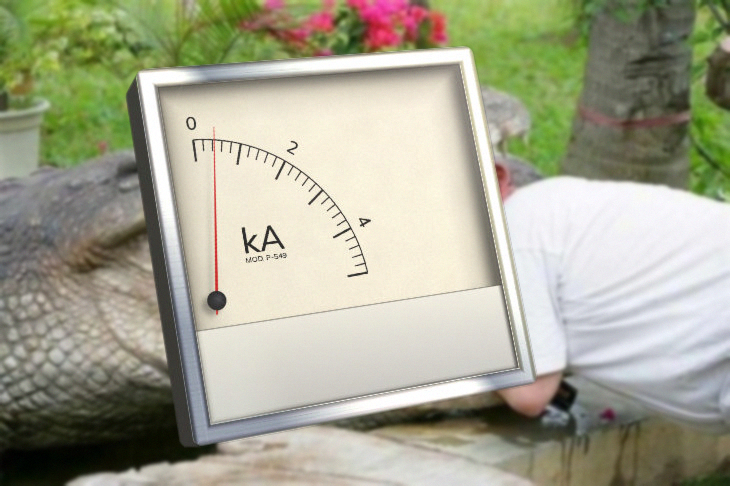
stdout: 0.4 kA
